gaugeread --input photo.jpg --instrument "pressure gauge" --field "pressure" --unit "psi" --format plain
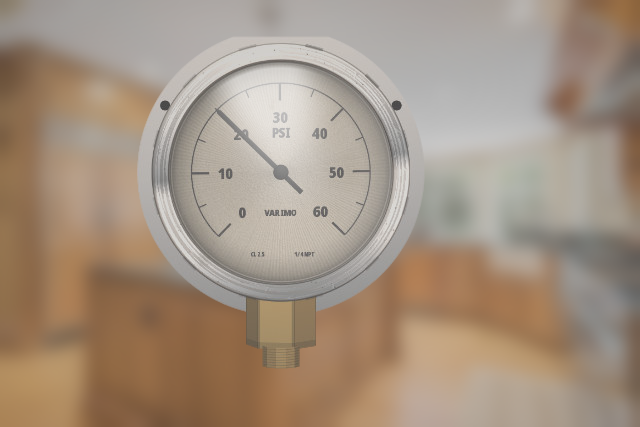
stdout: 20 psi
